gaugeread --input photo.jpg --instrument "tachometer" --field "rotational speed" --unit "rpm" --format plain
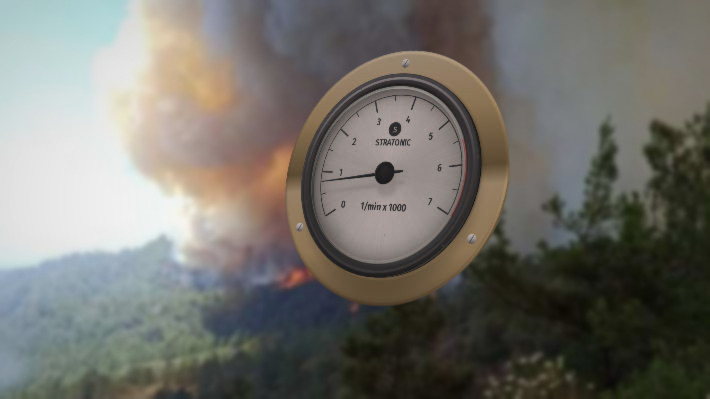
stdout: 750 rpm
